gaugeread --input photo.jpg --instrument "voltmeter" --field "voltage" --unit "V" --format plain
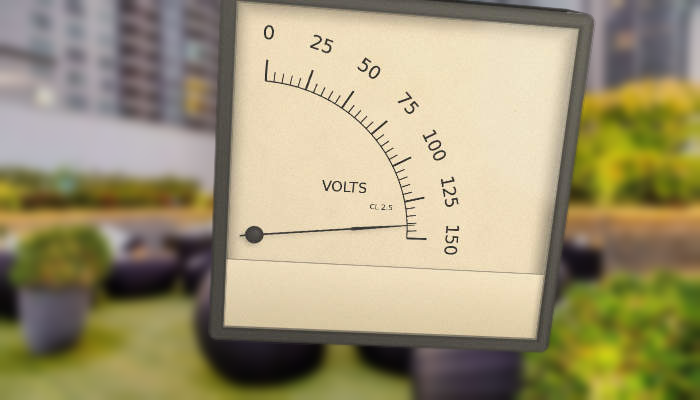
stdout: 140 V
